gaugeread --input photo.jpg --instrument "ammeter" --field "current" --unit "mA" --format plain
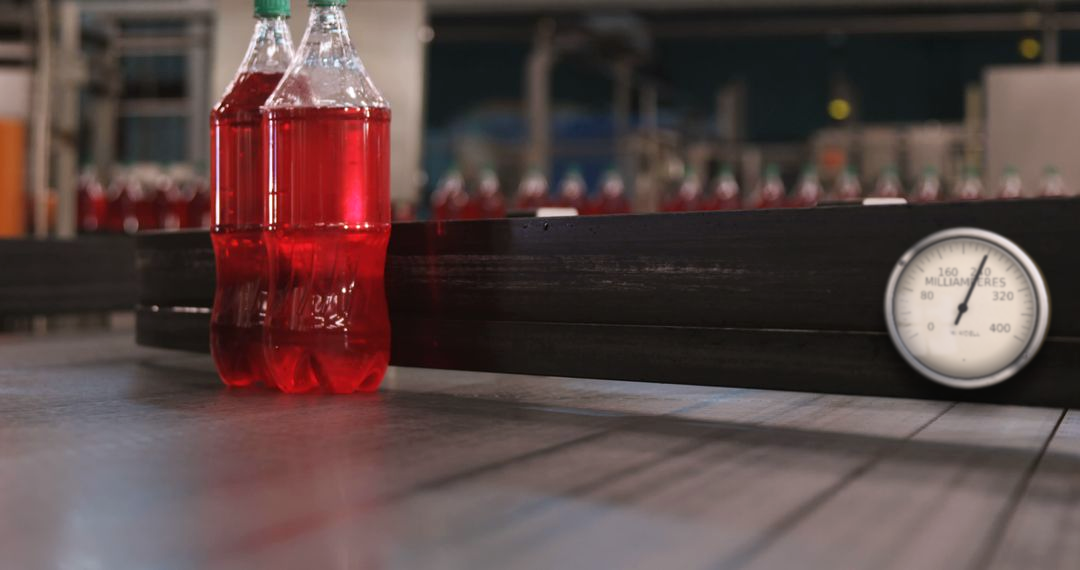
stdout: 240 mA
